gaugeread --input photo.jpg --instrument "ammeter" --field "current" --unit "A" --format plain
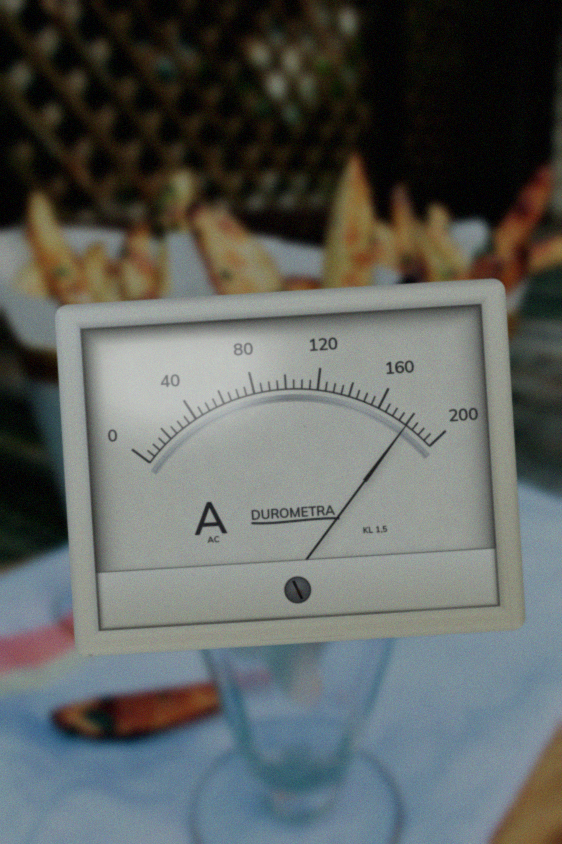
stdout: 180 A
